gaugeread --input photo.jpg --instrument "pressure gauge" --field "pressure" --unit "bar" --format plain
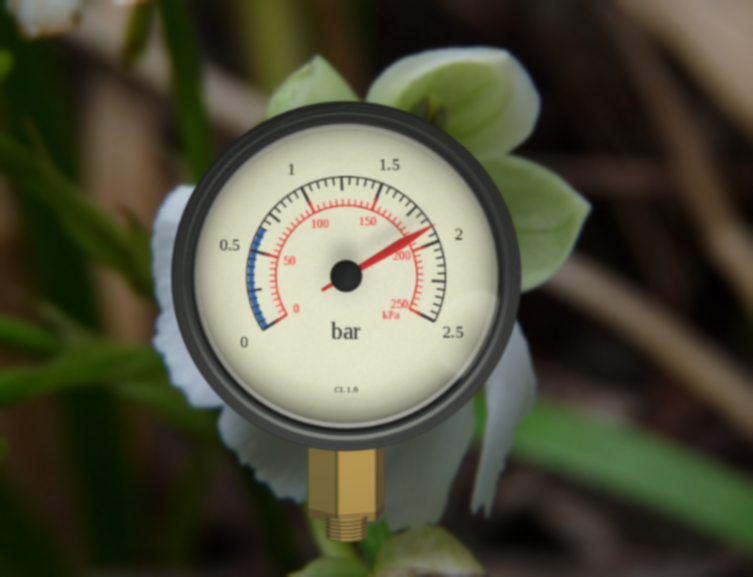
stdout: 1.9 bar
